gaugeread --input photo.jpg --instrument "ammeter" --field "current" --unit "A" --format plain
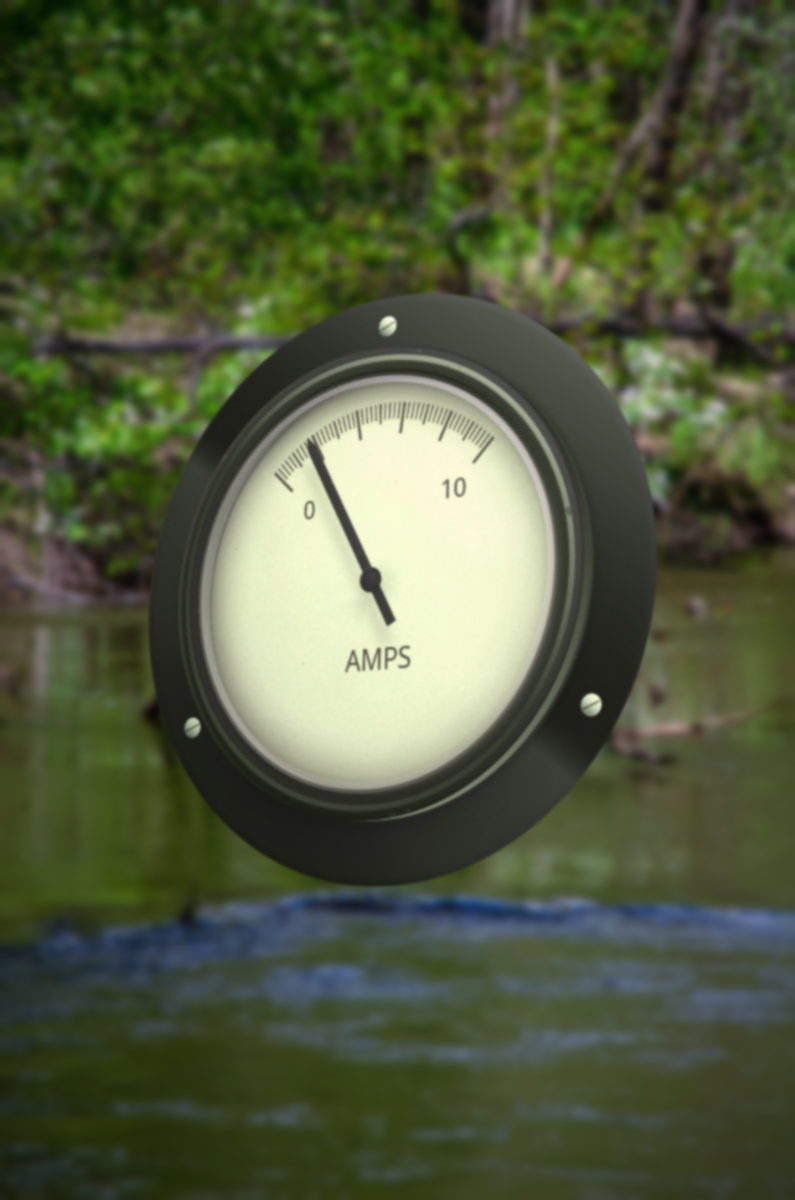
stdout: 2 A
